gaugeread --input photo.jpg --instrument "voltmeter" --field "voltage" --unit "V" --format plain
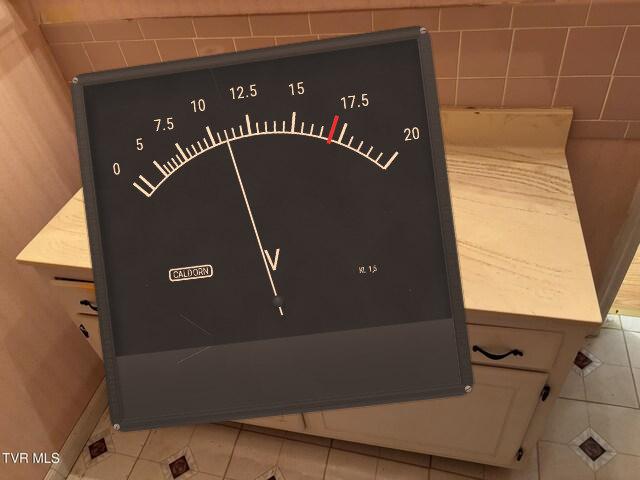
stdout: 11 V
